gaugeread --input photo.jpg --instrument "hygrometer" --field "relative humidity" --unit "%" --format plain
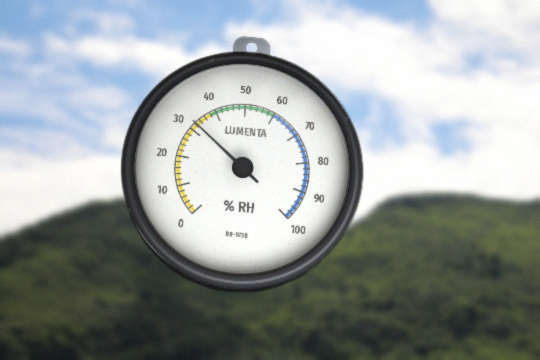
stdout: 32 %
